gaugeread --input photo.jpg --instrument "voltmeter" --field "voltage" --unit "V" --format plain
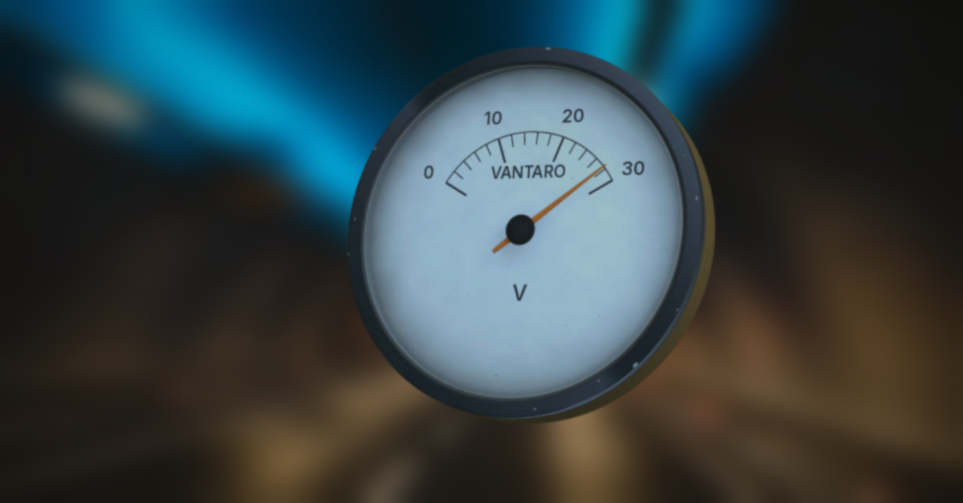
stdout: 28 V
